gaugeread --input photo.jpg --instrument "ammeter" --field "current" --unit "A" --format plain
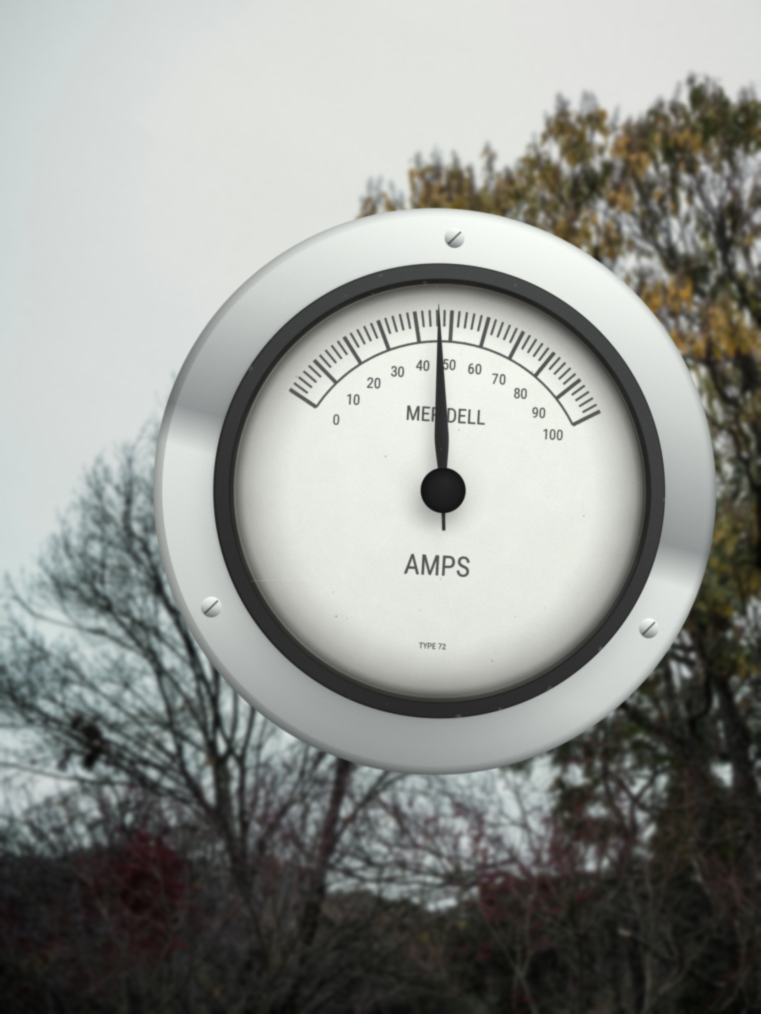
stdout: 46 A
